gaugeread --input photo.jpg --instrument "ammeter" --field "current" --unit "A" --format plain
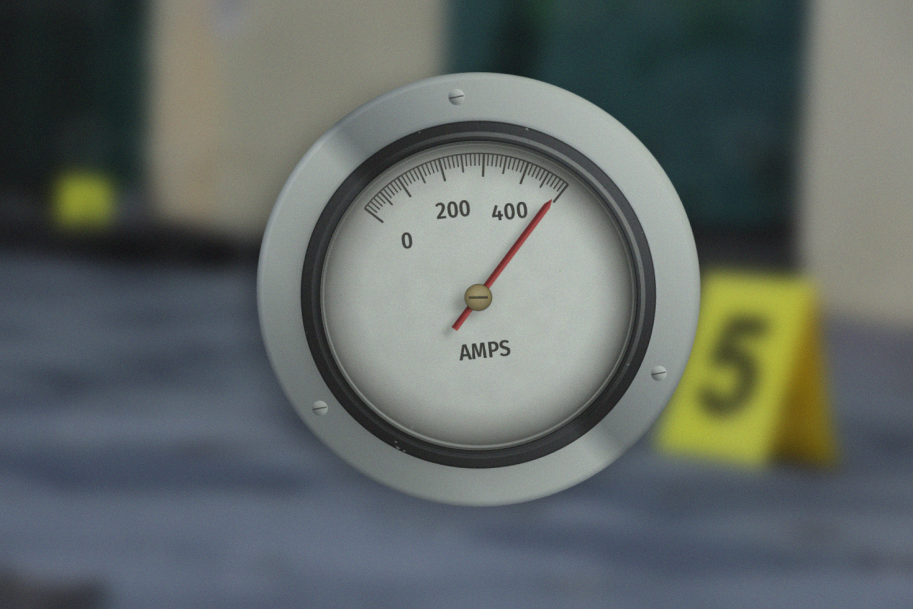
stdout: 490 A
